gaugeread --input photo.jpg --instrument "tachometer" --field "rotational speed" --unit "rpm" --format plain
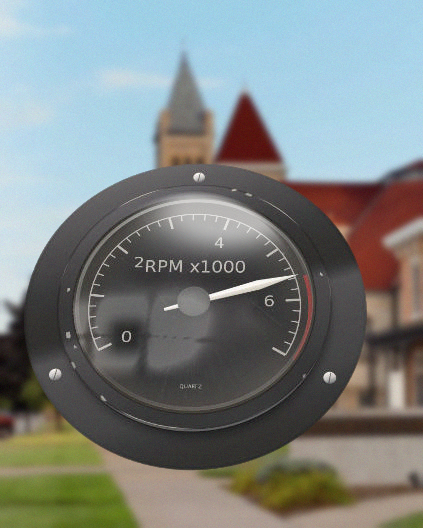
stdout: 5600 rpm
